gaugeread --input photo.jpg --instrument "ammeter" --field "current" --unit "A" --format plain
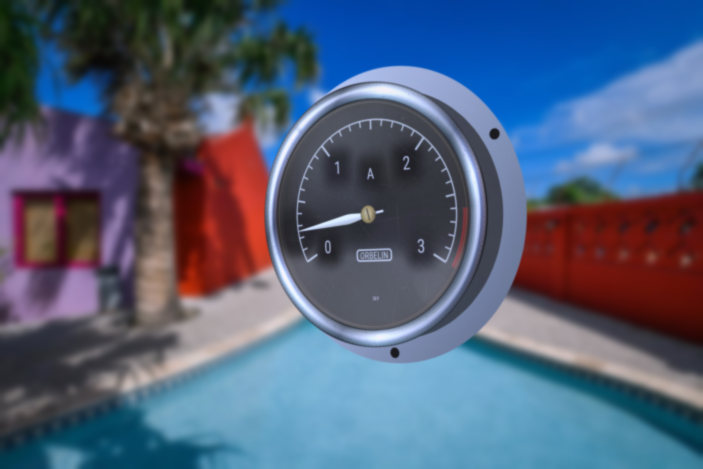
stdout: 0.25 A
